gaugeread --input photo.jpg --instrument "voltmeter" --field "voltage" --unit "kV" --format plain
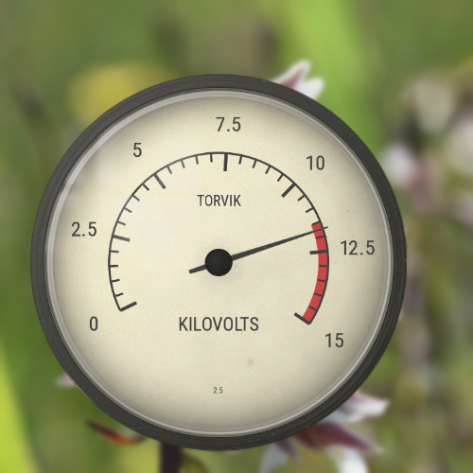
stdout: 11.75 kV
